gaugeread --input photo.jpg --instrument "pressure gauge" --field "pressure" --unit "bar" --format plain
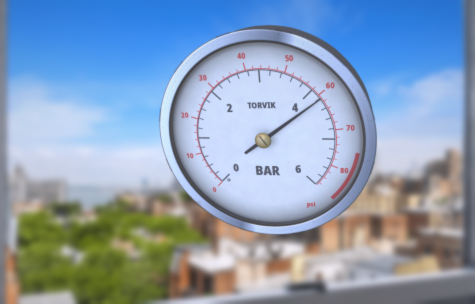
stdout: 4.2 bar
